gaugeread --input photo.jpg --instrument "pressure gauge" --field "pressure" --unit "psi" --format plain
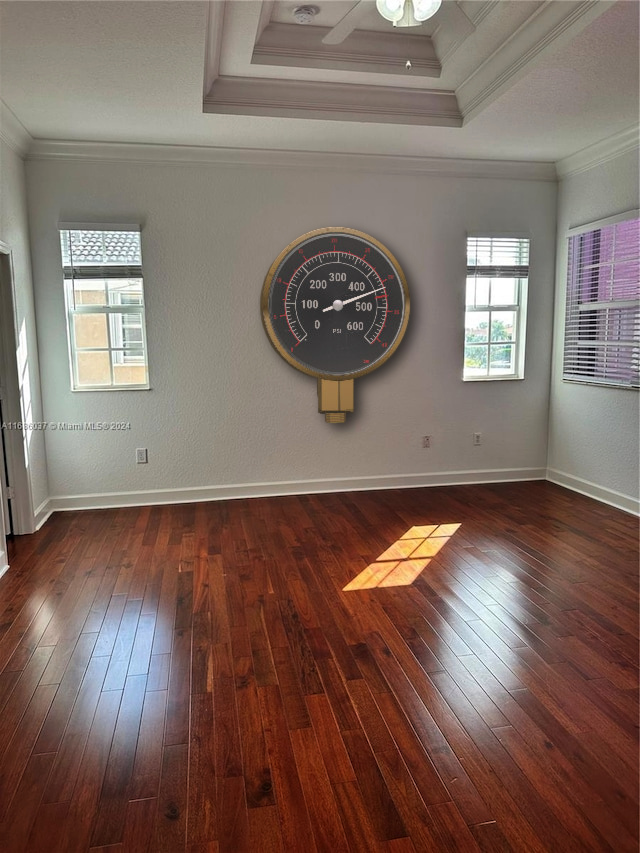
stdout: 450 psi
